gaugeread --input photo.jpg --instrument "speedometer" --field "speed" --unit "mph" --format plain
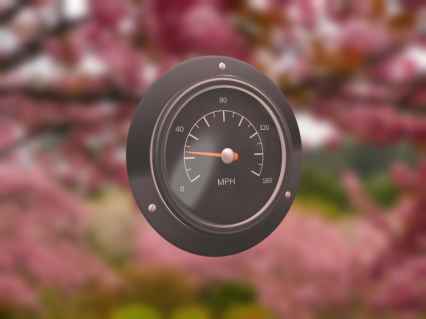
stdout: 25 mph
